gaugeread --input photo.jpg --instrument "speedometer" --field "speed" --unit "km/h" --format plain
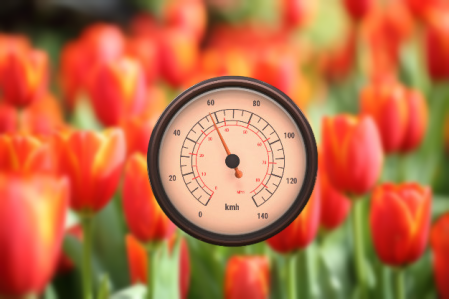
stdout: 57.5 km/h
